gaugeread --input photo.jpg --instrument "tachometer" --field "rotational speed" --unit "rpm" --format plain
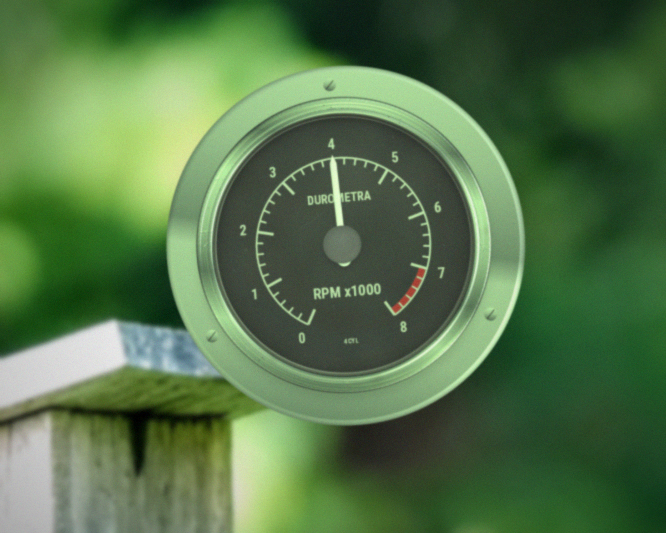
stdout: 4000 rpm
